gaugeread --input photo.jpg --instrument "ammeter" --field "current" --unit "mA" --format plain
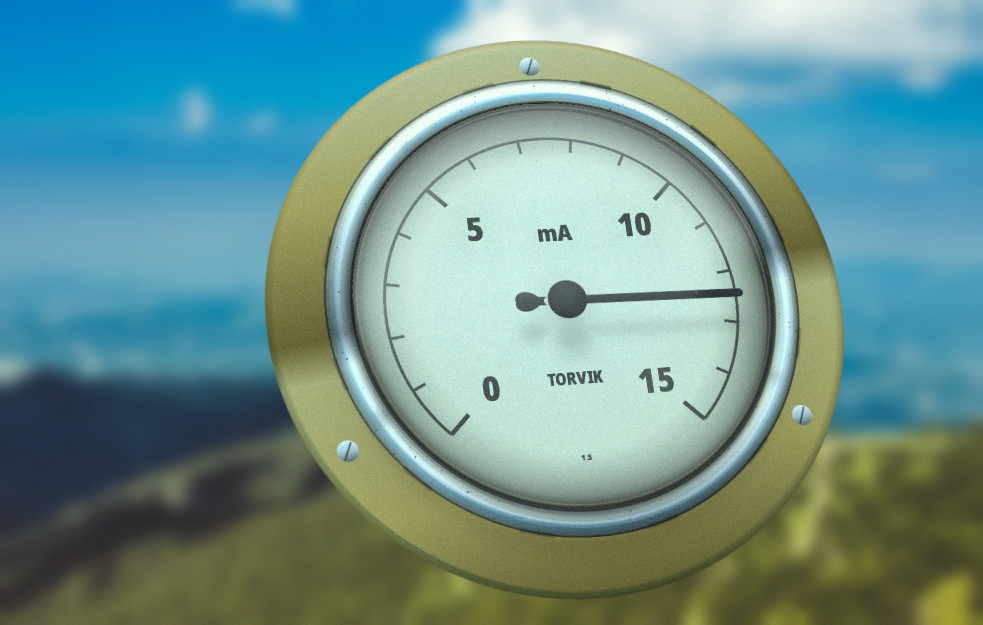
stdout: 12.5 mA
